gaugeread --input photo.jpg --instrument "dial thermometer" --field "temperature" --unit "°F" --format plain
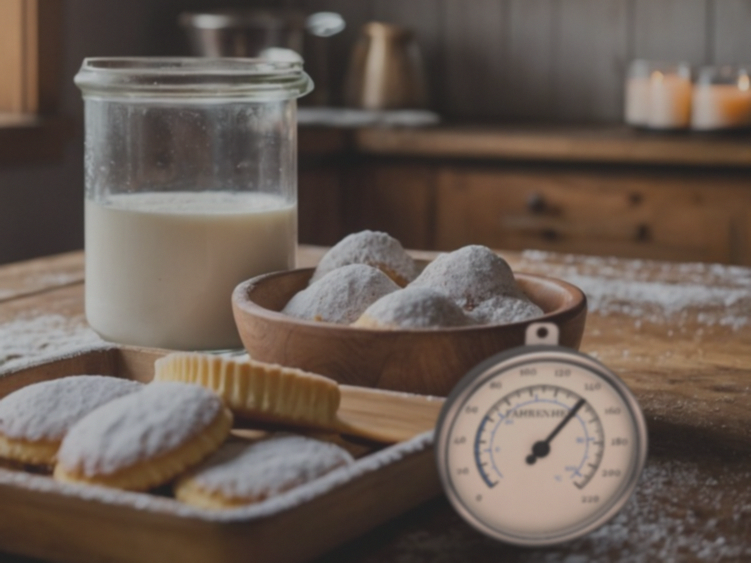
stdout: 140 °F
